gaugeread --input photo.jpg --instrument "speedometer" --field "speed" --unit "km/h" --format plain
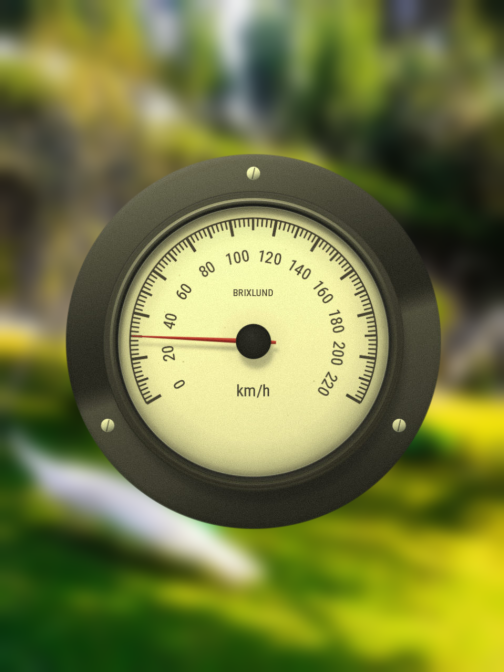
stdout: 30 km/h
